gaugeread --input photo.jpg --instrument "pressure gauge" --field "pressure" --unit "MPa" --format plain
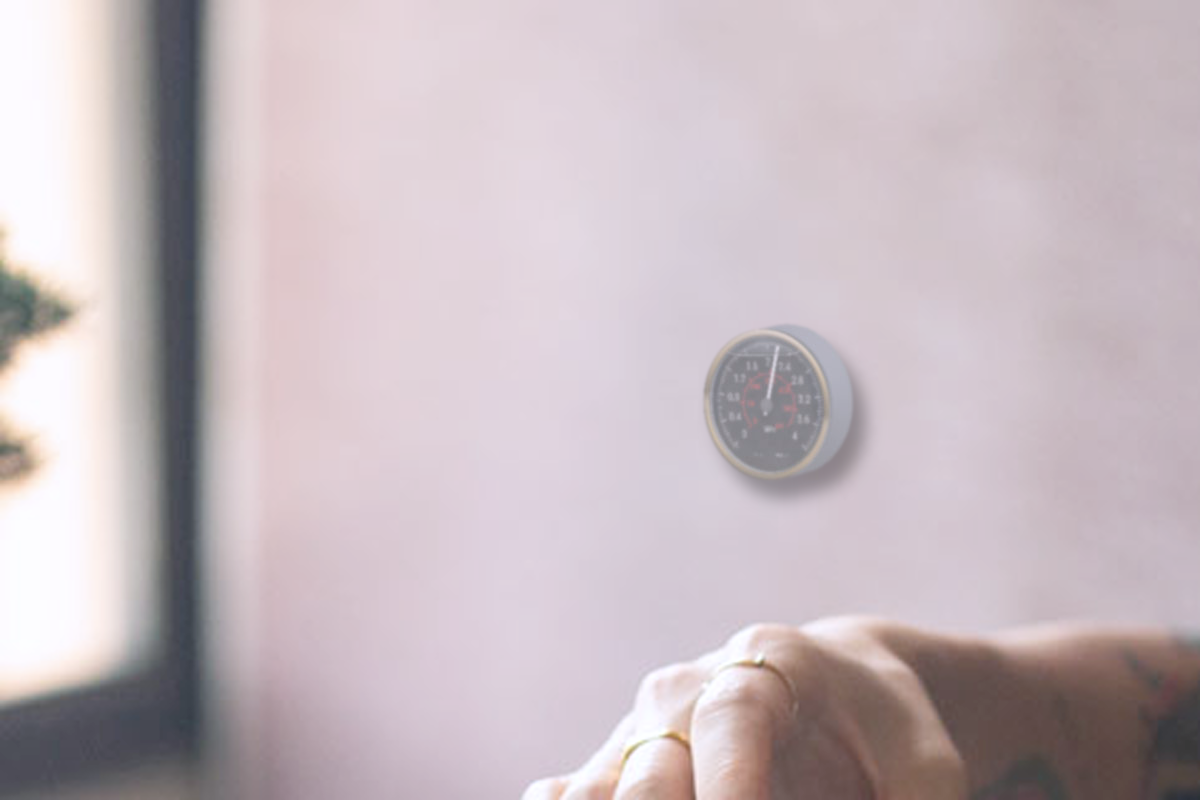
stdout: 2.2 MPa
